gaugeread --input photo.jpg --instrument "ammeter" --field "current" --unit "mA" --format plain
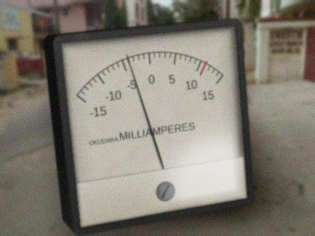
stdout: -4 mA
